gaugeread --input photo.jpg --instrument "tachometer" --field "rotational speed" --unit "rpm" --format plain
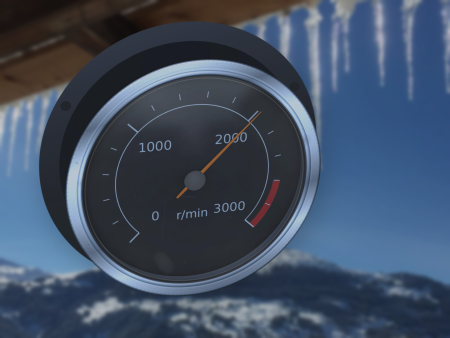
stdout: 2000 rpm
